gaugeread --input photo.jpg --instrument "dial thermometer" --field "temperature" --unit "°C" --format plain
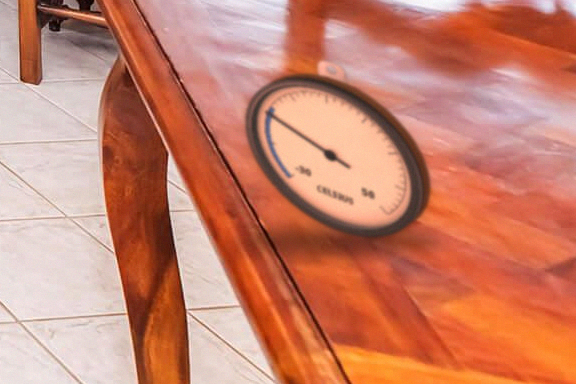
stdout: -10 °C
